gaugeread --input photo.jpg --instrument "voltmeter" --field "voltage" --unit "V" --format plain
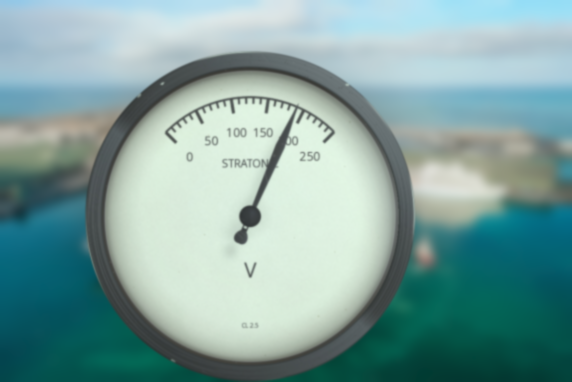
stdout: 190 V
